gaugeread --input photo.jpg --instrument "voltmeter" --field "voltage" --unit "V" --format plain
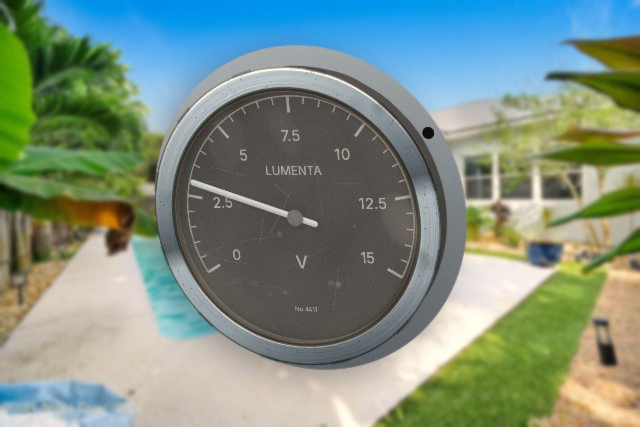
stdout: 3 V
